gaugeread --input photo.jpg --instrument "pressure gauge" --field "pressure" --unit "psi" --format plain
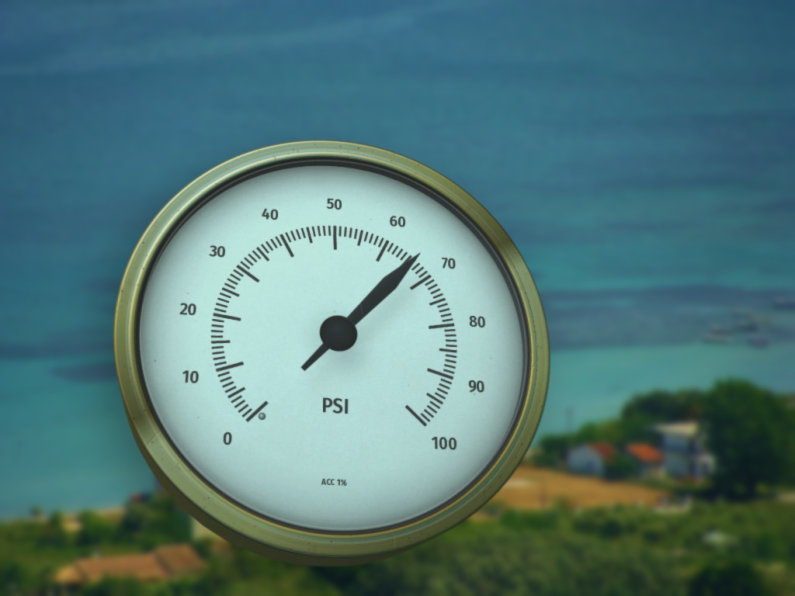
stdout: 66 psi
